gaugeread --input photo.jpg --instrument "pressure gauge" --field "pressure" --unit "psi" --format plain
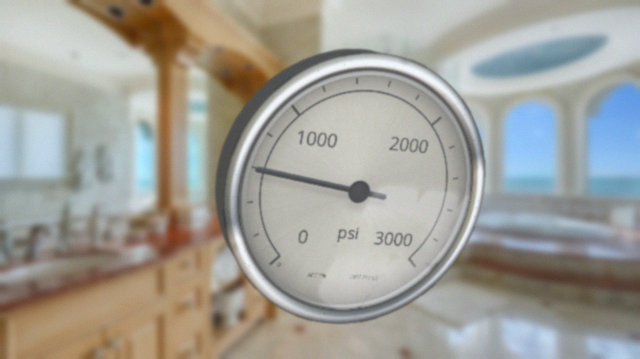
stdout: 600 psi
